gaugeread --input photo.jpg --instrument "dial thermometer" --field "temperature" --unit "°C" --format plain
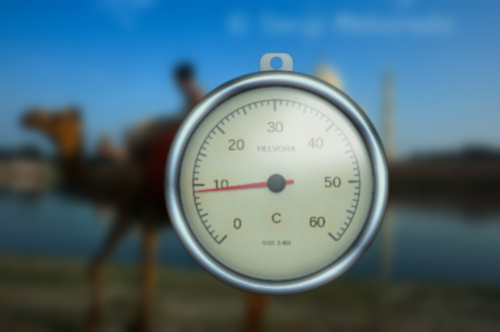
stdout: 9 °C
